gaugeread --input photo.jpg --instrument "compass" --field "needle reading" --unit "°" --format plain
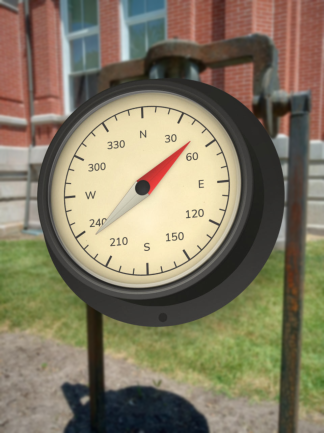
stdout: 50 °
